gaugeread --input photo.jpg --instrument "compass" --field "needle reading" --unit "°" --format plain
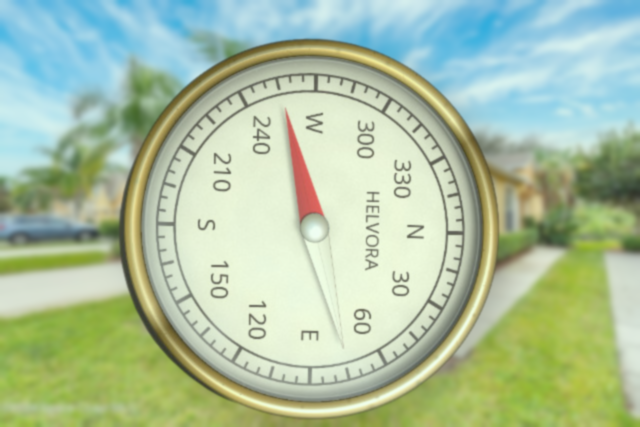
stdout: 255 °
